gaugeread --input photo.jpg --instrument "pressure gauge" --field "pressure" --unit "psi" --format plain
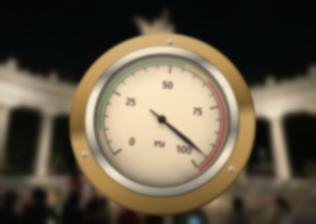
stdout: 95 psi
